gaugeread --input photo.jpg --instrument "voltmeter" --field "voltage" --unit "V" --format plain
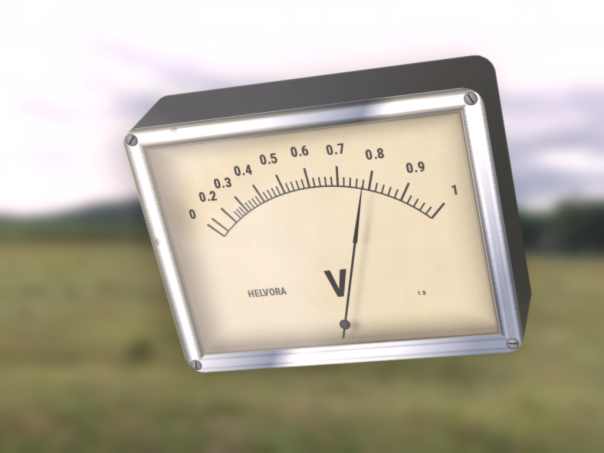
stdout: 0.78 V
